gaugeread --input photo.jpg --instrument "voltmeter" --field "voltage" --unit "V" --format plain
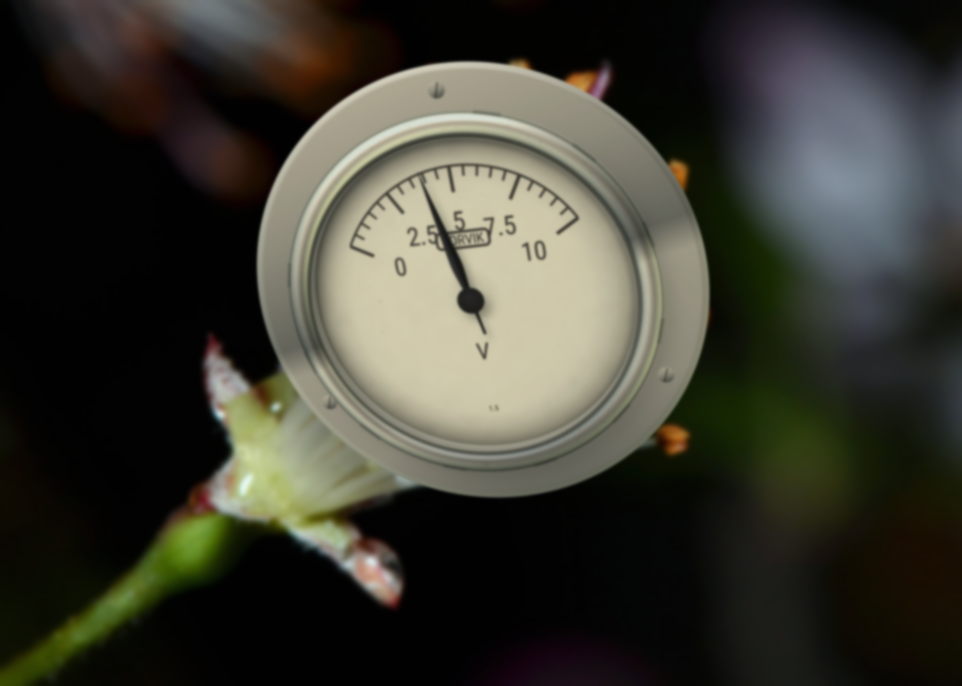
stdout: 4 V
